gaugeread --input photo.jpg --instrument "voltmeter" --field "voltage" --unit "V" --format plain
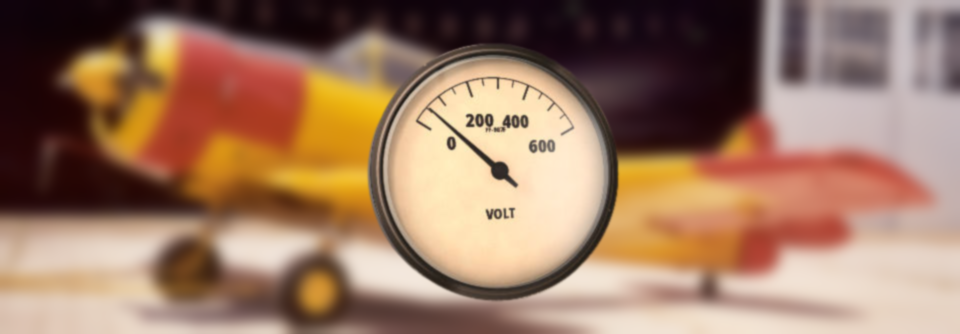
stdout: 50 V
